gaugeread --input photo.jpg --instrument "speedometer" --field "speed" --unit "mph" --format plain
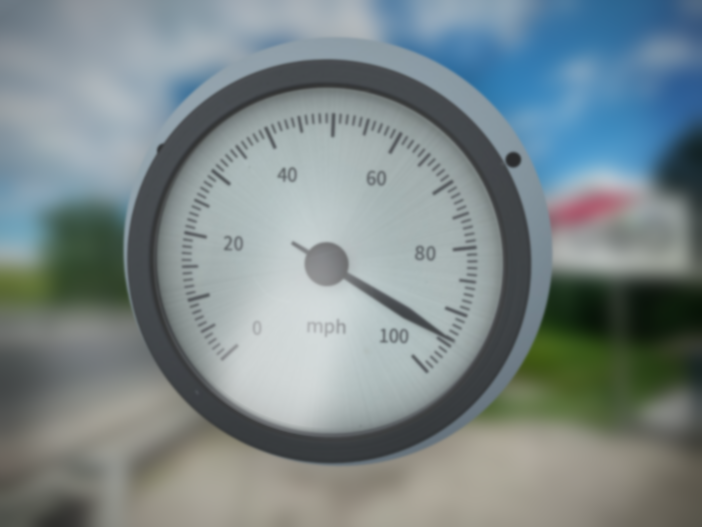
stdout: 94 mph
